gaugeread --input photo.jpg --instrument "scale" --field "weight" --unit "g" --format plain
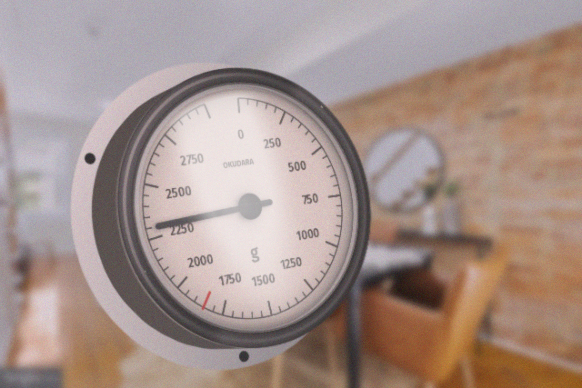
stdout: 2300 g
